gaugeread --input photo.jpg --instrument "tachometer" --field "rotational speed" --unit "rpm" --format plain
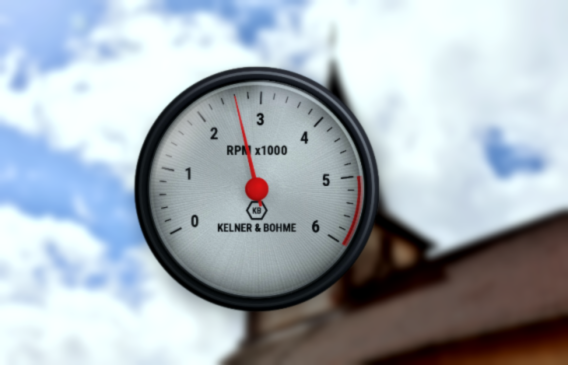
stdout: 2600 rpm
